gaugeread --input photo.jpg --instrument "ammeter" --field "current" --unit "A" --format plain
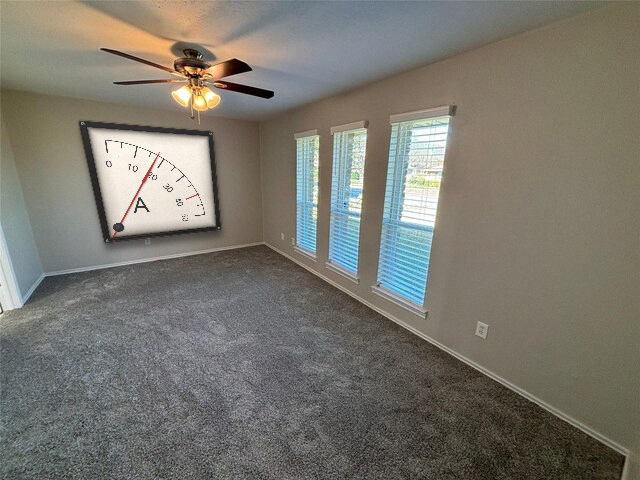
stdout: 17.5 A
